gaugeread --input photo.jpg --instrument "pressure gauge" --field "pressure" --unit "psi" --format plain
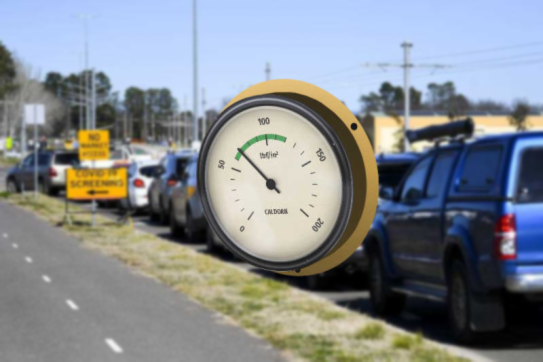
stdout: 70 psi
